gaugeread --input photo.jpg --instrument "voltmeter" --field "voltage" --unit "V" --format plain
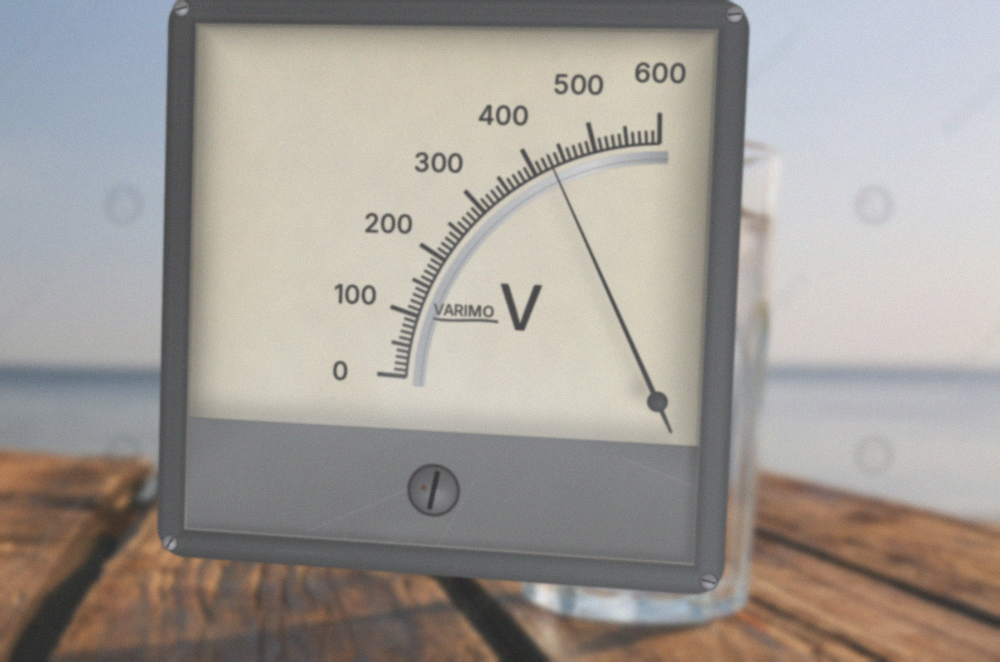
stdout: 430 V
